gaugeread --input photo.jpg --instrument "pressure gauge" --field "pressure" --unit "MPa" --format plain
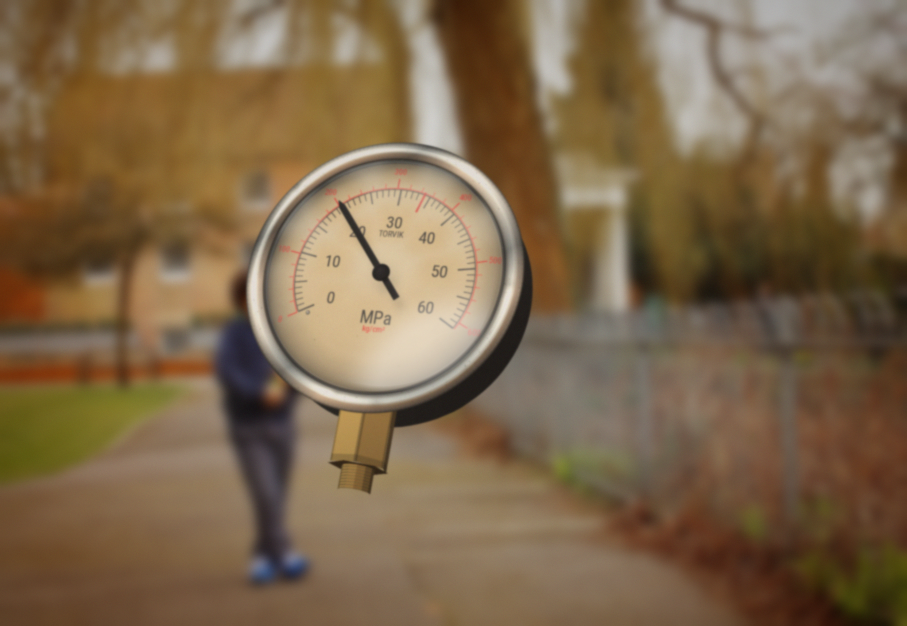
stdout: 20 MPa
